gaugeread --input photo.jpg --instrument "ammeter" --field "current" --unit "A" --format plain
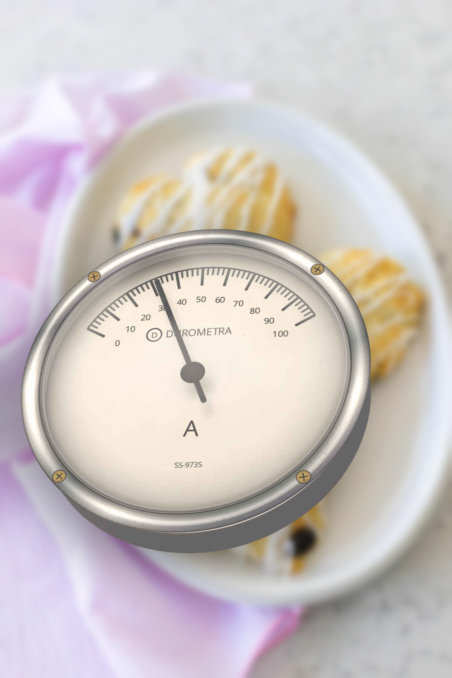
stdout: 32 A
